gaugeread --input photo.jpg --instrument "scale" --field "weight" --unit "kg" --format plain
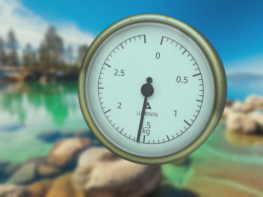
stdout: 1.55 kg
